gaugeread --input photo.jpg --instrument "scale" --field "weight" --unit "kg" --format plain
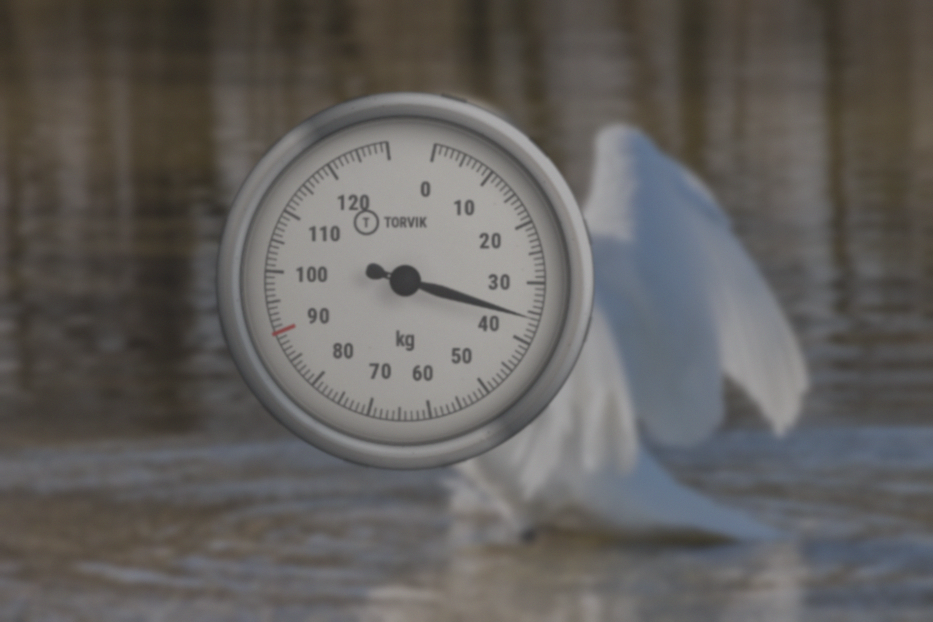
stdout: 36 kg
